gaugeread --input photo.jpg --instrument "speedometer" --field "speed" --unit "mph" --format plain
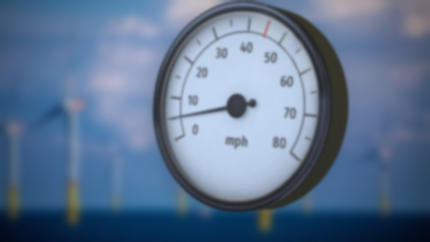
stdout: 5 mph
